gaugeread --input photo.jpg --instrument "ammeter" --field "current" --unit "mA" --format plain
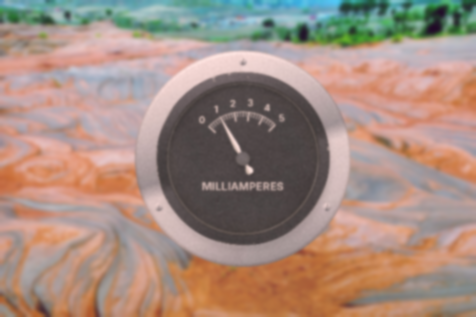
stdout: 1 mA
